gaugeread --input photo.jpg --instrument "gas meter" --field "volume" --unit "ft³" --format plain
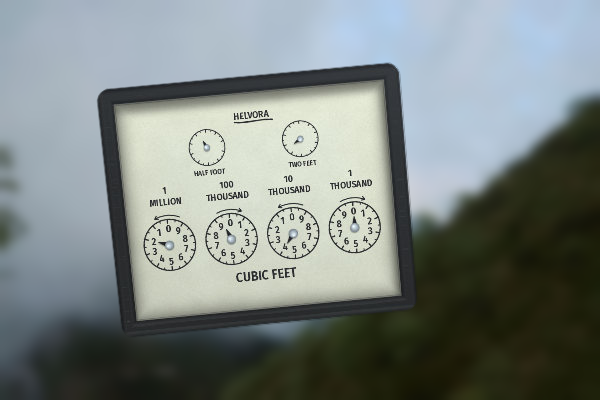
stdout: 194000 ft³
